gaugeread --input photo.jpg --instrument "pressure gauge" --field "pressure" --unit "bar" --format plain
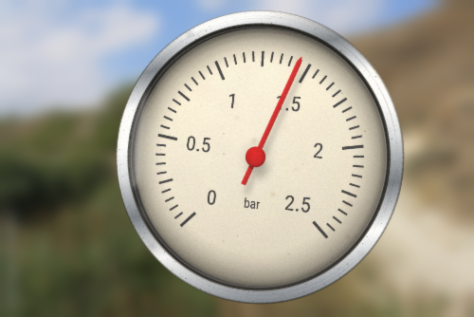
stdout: 1.45 bar
